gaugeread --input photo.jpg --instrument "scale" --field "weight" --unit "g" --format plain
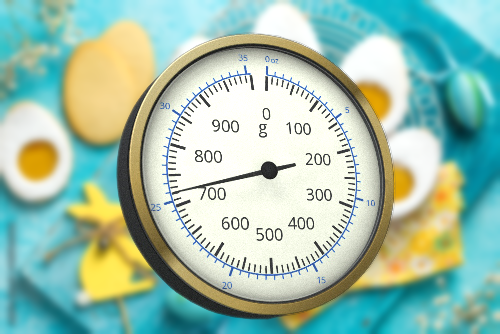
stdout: 720 g
